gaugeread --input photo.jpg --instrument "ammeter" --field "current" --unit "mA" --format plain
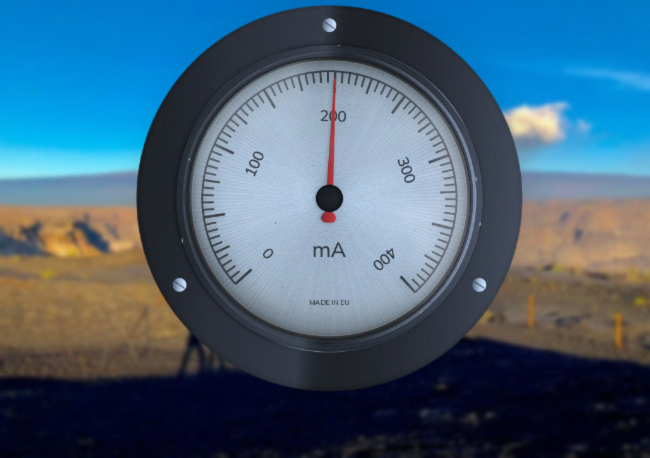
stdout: 200 mA
